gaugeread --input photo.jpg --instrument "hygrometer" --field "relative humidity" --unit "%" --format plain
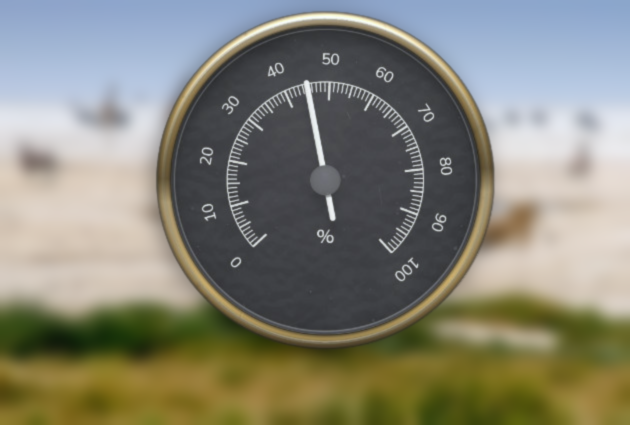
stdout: 45 %
